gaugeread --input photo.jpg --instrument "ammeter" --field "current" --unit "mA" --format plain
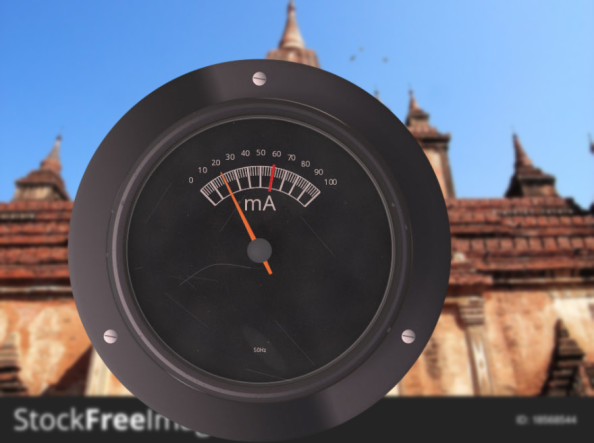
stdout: 20 mA
